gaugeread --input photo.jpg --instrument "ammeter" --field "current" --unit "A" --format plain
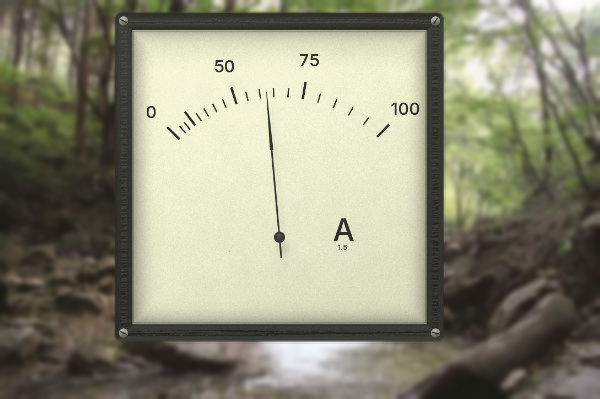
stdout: 62.5 A
